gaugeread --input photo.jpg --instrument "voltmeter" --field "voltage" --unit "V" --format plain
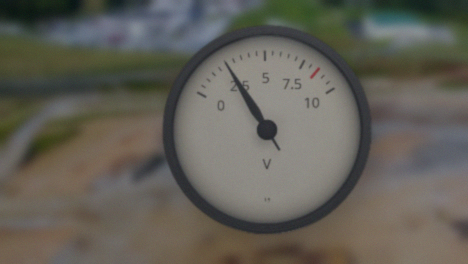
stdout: 2.5 V
